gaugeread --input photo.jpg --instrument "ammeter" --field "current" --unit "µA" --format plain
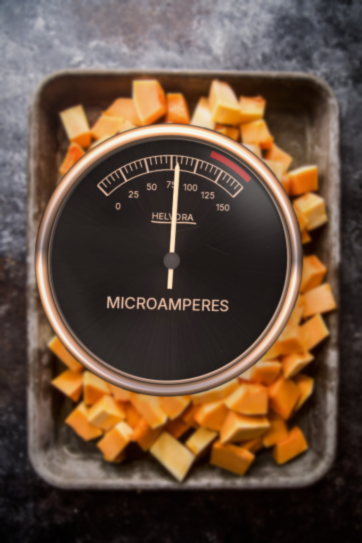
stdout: 80 µA
